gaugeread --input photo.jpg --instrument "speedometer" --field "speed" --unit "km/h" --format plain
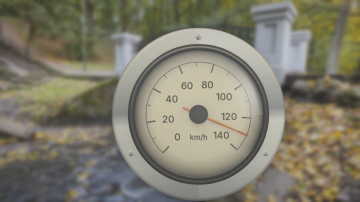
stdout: 130 km/h
